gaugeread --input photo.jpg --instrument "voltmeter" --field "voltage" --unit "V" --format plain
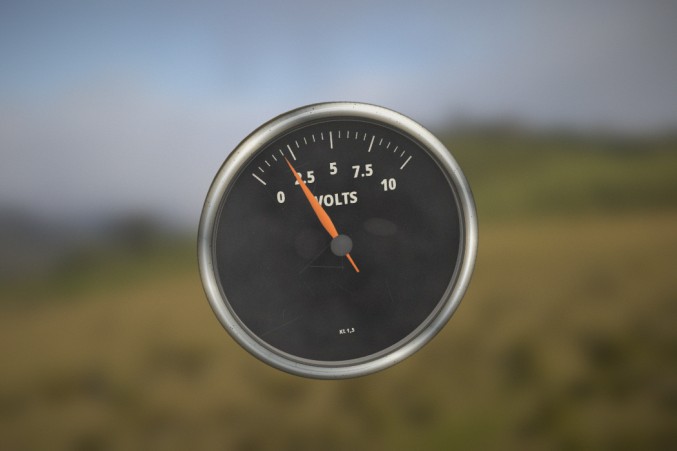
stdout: 2 V
